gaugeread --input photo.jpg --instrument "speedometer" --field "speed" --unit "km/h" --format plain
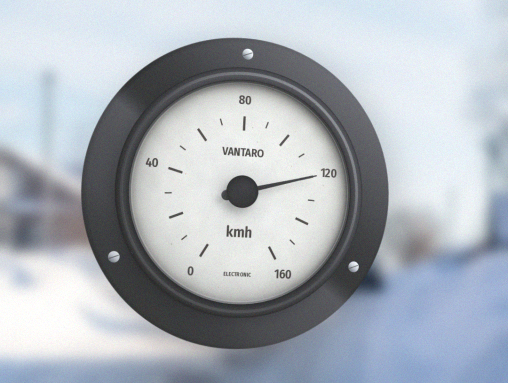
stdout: 120 km/h
